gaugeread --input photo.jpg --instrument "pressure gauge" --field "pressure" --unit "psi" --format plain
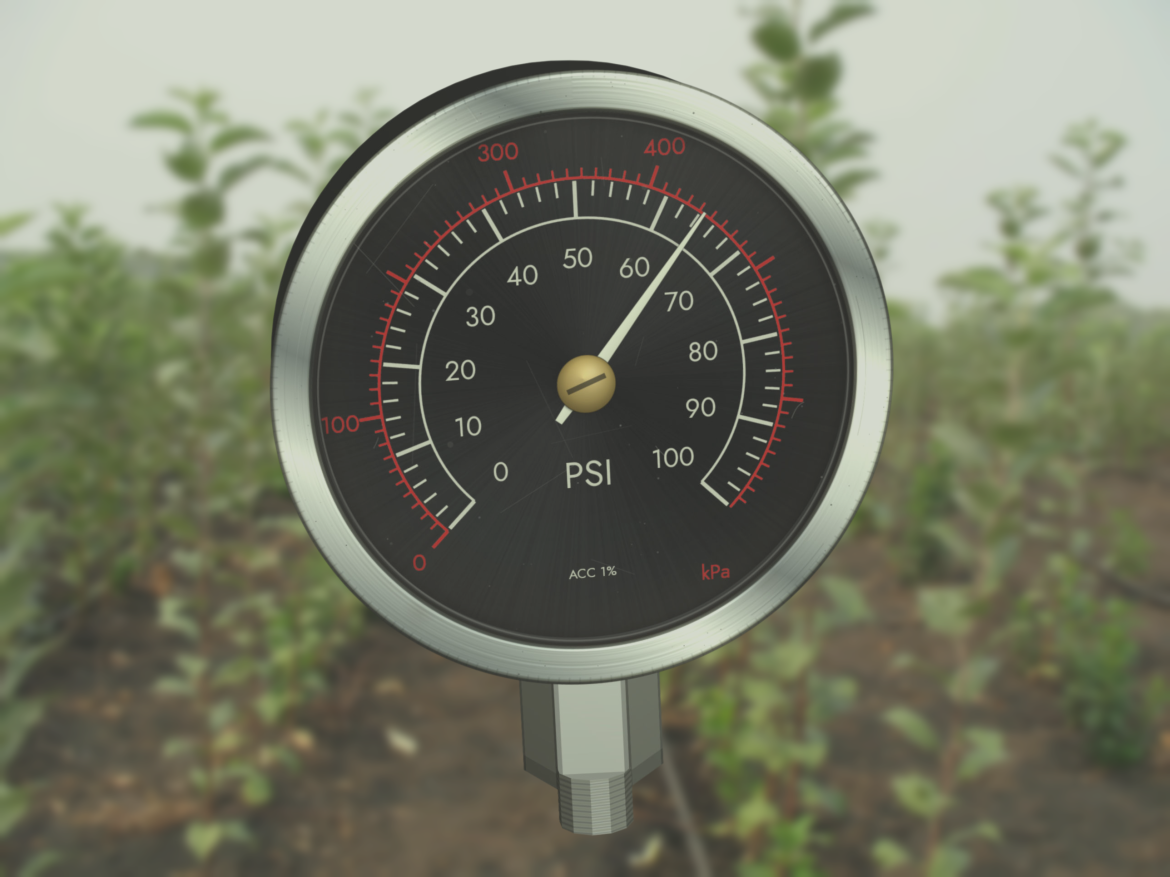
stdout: 64 psi
